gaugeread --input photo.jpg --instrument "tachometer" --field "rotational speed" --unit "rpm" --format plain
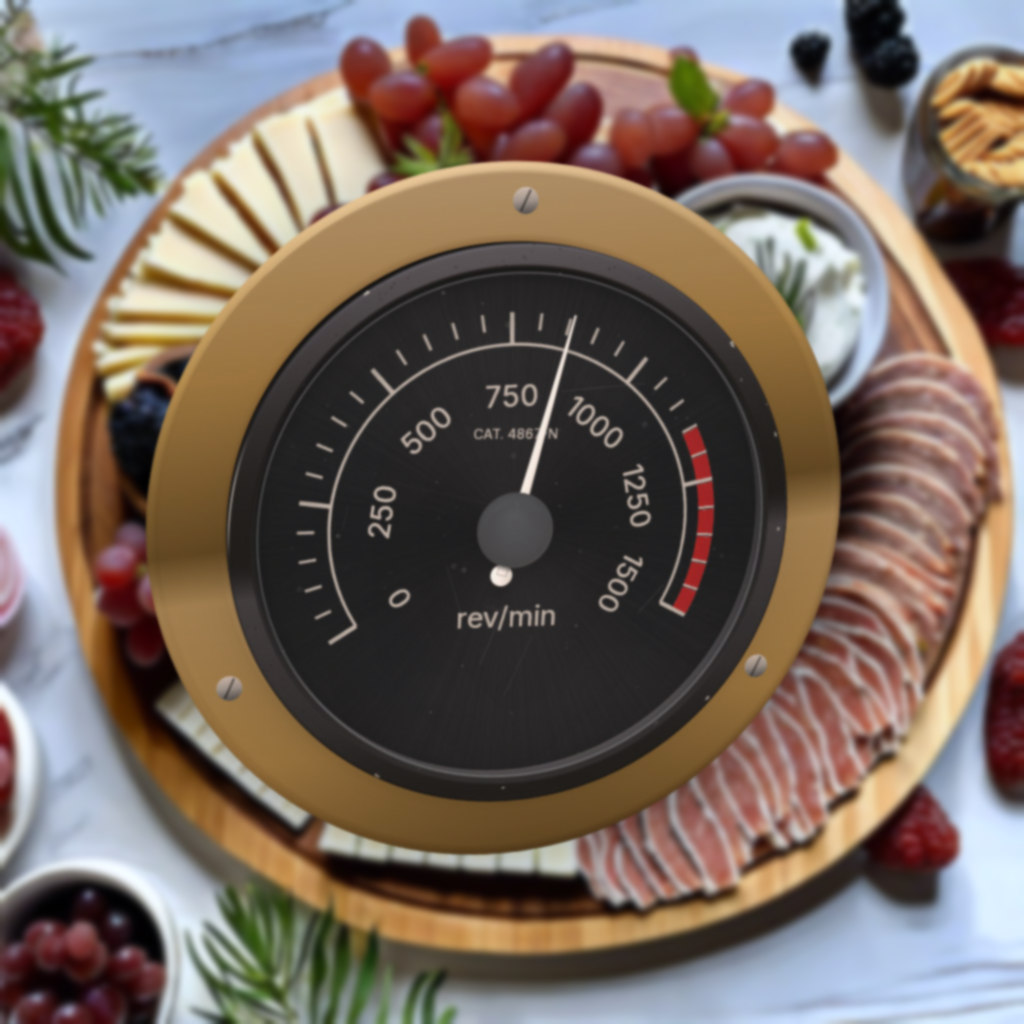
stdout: 850 rpm
